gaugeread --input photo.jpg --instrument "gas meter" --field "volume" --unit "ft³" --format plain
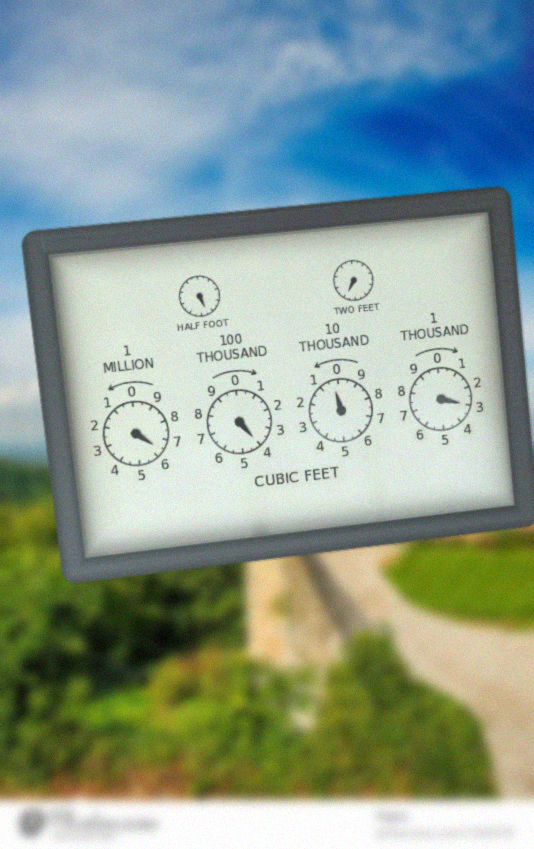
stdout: 640300 ft³
